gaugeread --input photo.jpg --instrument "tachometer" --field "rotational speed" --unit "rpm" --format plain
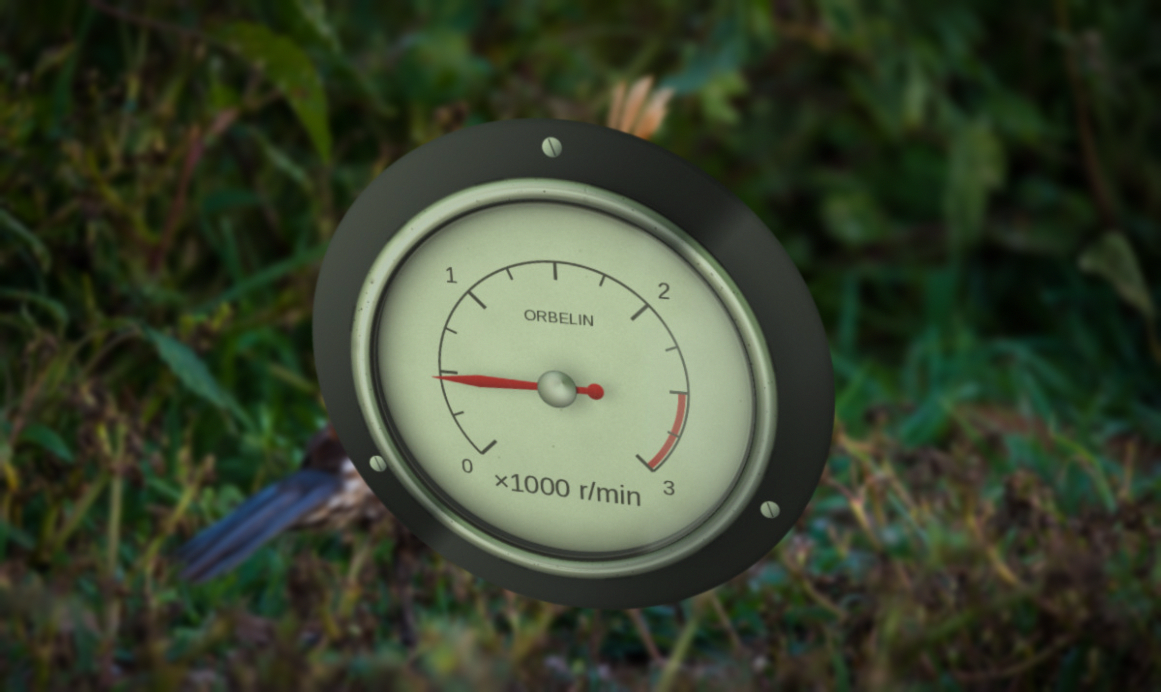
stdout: 500 rpm
